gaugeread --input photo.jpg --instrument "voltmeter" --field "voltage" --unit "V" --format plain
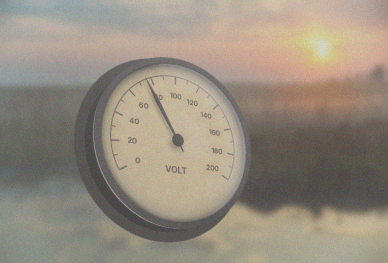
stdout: 75 V
